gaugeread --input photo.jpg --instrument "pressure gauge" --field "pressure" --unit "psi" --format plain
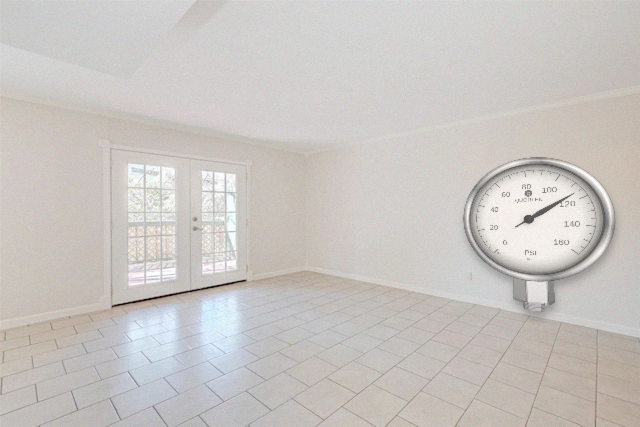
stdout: 115 psi
